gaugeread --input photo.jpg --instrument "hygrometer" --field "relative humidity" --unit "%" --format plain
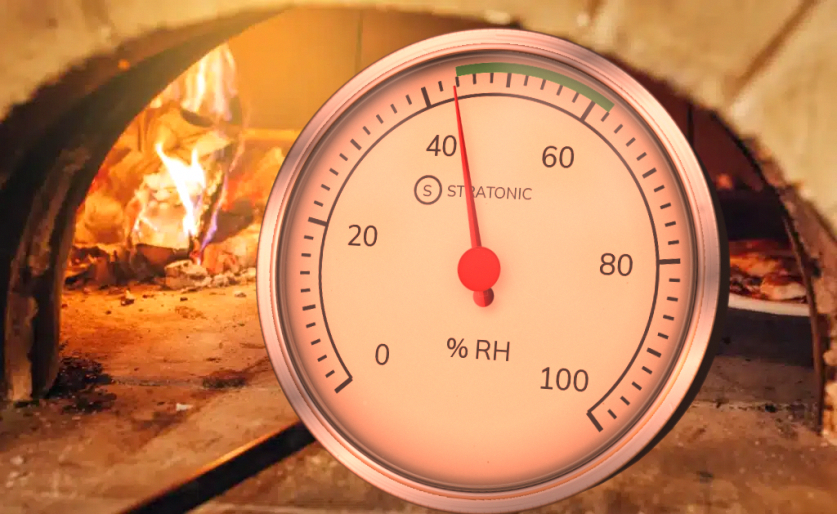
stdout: 44 %
